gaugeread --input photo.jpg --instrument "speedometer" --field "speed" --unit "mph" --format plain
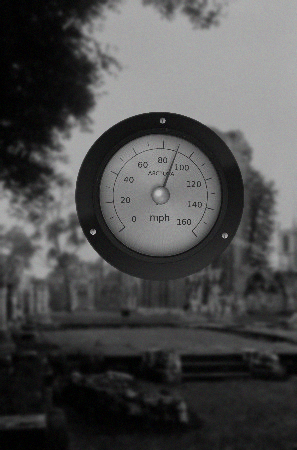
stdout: 90 mph
